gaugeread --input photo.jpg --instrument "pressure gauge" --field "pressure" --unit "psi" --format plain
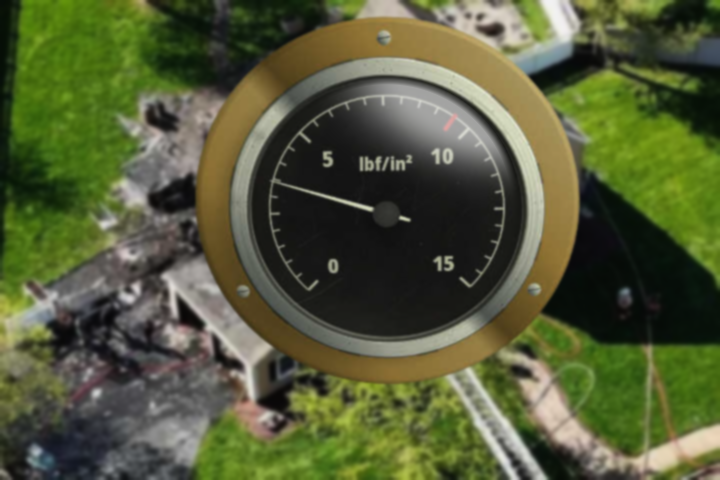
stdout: 3.5 psi
